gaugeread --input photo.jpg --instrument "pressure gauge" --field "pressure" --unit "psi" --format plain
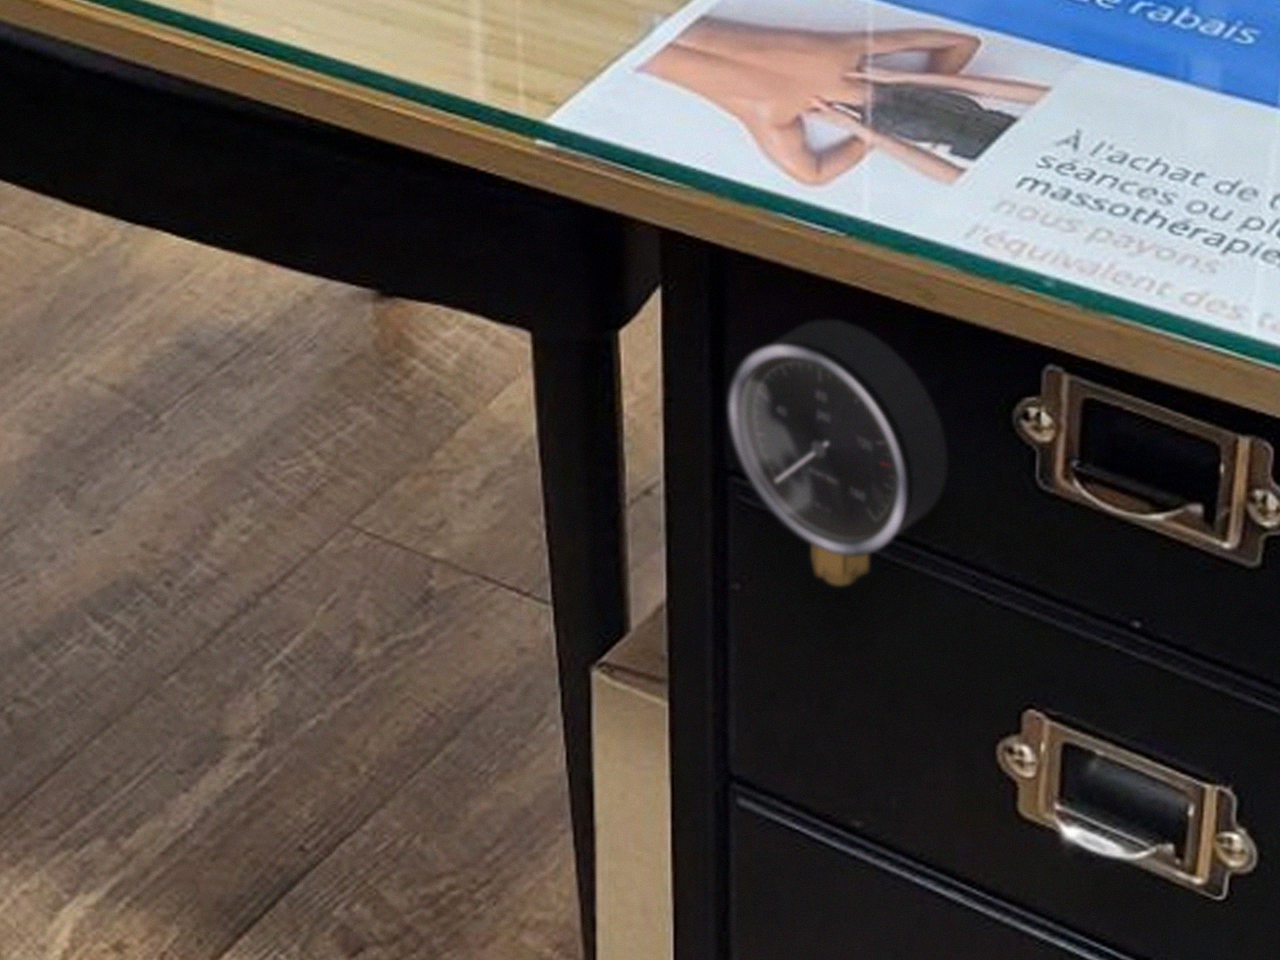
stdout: 0 psi
